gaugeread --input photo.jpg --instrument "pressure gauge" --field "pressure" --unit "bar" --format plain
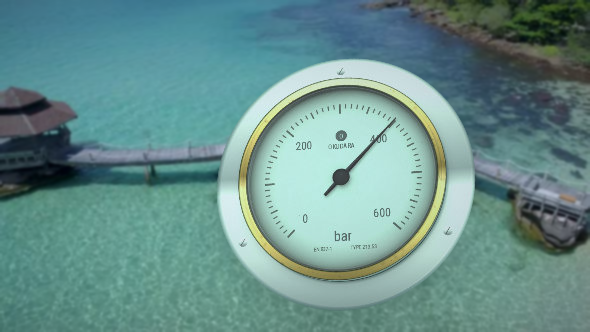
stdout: 400 bar
